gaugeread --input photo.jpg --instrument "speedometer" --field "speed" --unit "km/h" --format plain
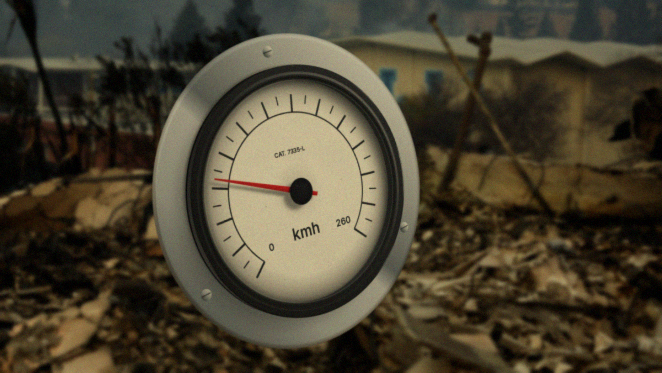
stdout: 65 km/h
